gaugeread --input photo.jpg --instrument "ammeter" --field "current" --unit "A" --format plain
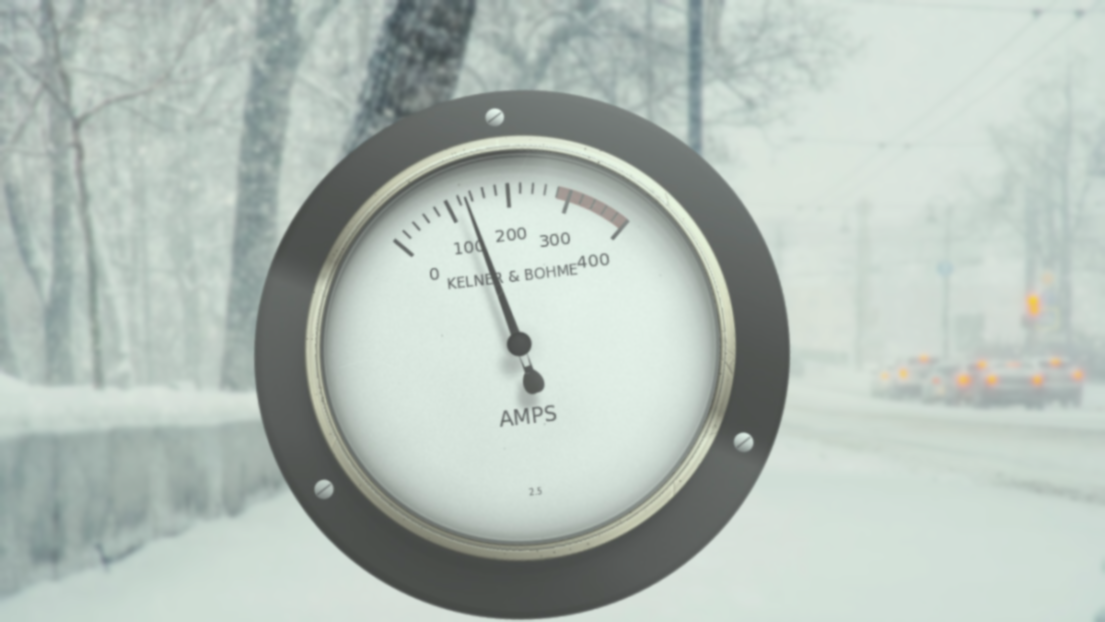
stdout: 130 A
